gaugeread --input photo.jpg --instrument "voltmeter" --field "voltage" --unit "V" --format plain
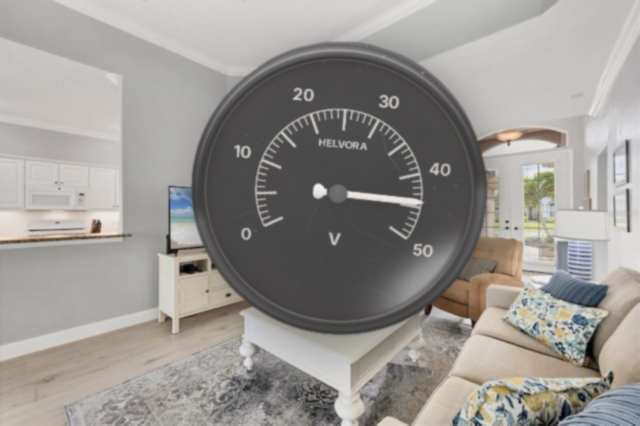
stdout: 44 V
